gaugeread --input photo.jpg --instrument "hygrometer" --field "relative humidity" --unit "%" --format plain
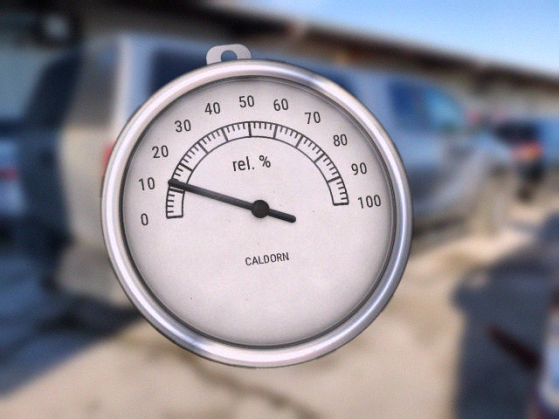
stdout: 12 %
